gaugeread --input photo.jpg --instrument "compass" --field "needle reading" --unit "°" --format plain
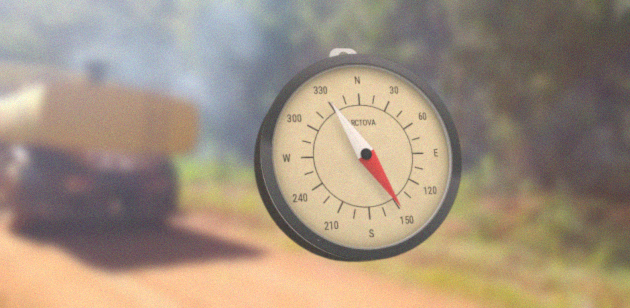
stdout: 150 °
